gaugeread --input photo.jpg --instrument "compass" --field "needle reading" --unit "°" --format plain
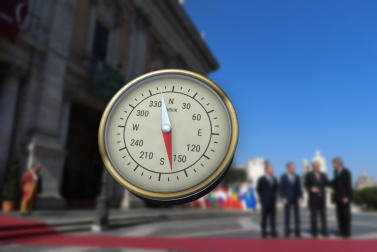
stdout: 165 °
